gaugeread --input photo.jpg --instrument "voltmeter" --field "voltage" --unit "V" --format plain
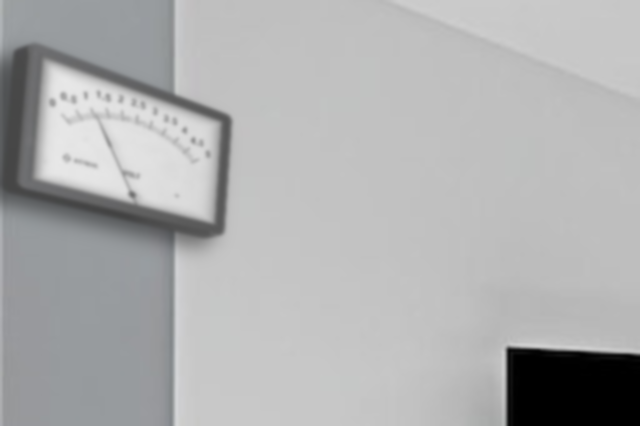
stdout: 1 V
